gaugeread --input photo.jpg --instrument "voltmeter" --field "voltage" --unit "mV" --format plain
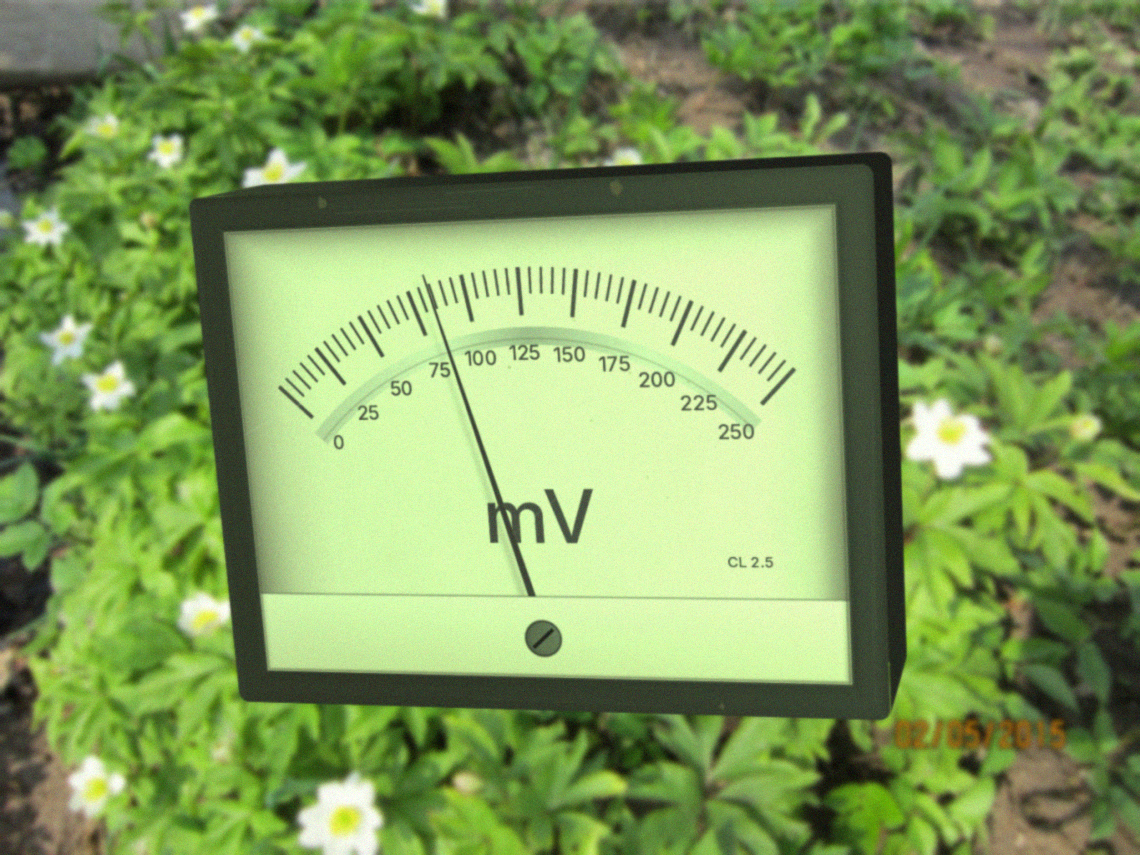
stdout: 85 mV
